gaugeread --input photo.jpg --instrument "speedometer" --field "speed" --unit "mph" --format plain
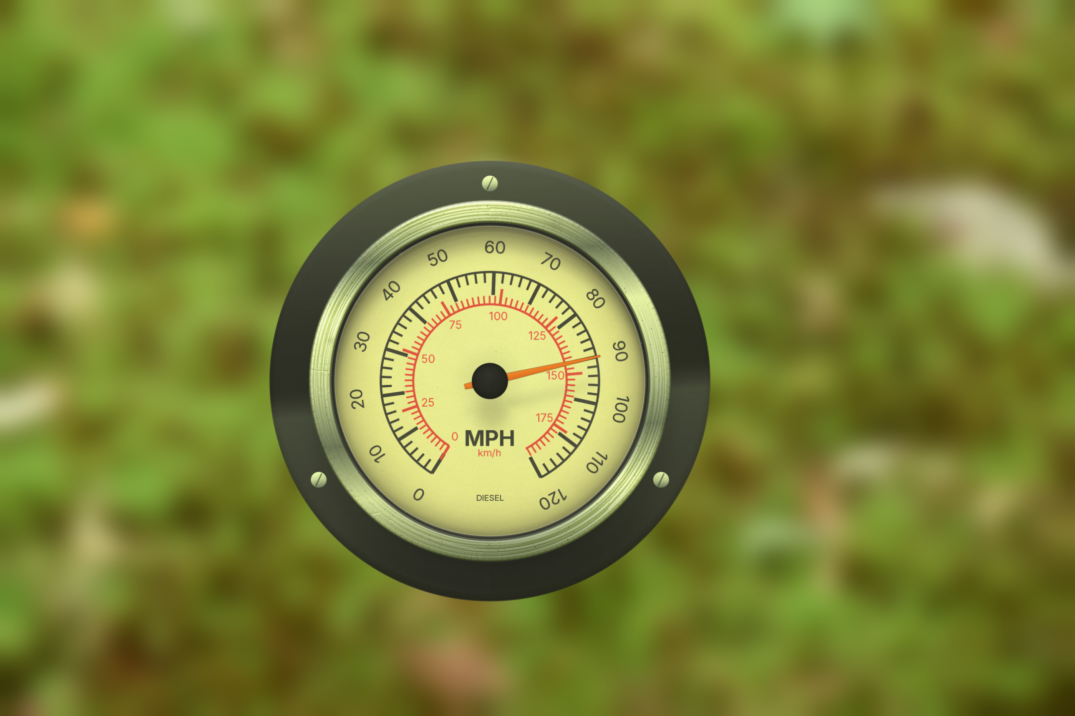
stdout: 90 mph
